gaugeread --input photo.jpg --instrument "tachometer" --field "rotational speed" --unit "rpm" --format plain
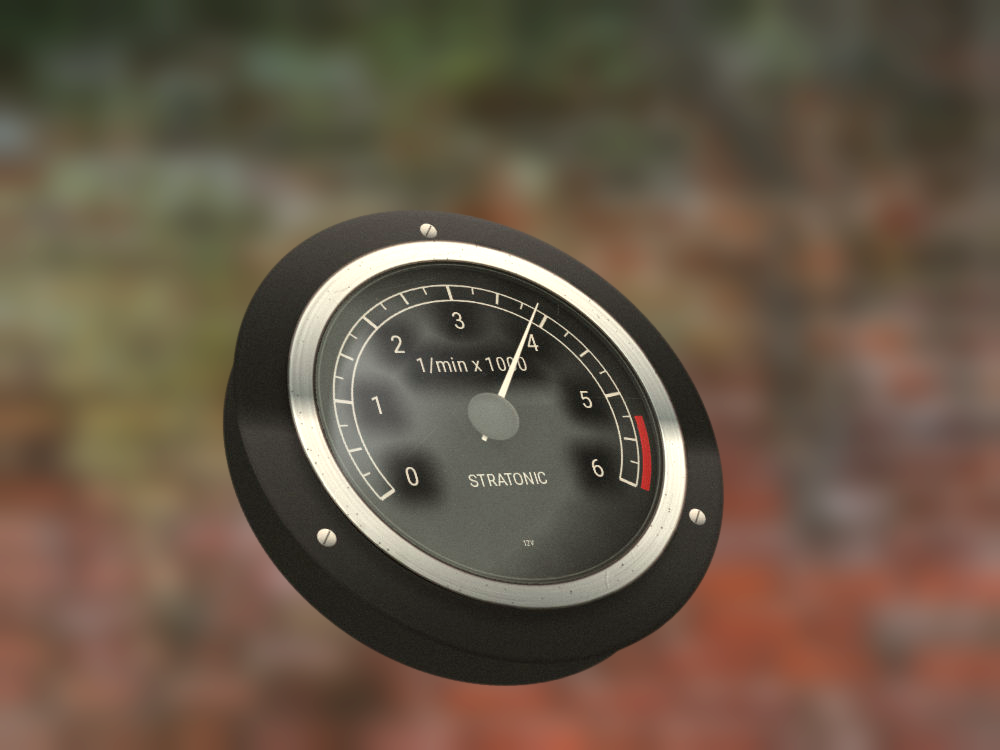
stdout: 3875 rpm
